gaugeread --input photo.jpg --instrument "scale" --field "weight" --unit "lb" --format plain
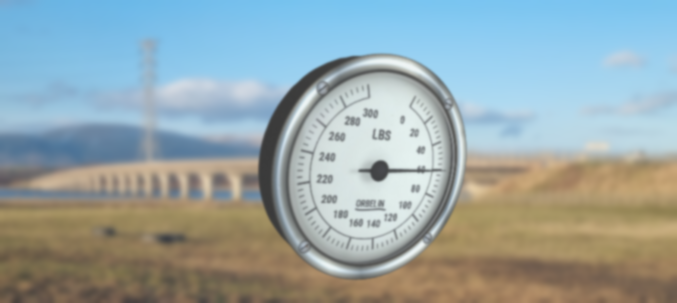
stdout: 60 lb
